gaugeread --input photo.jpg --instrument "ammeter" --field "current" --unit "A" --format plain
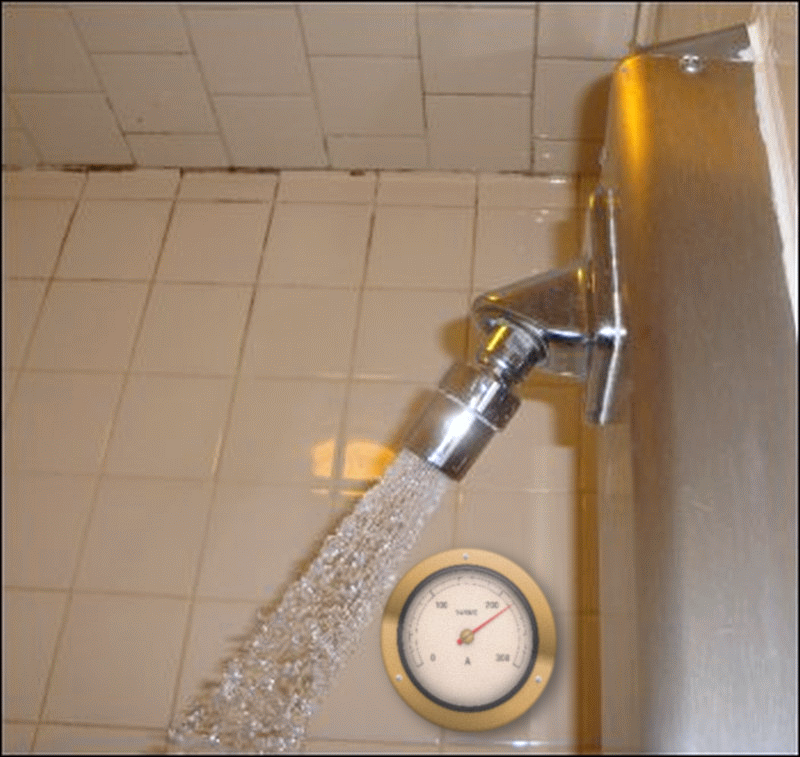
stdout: 220 A
